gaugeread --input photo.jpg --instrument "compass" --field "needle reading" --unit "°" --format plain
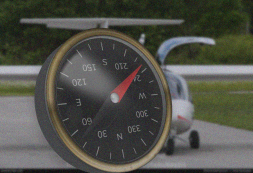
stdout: 232.5 °
